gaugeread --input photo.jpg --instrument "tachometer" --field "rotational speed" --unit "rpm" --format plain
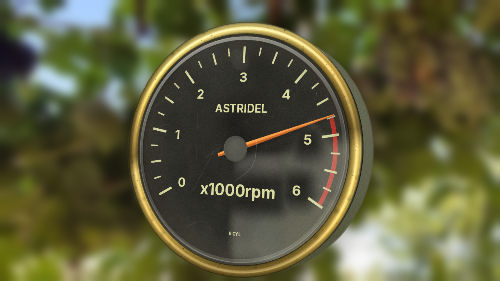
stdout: 4750 rpm
